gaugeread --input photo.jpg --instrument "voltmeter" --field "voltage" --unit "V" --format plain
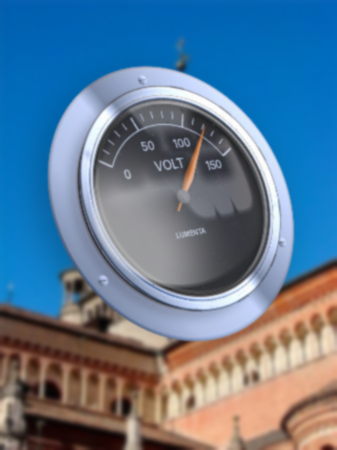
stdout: 120 V
